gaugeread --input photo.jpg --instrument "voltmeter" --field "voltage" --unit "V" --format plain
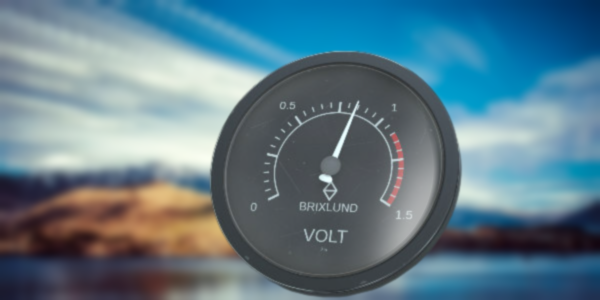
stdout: 0.85 V
